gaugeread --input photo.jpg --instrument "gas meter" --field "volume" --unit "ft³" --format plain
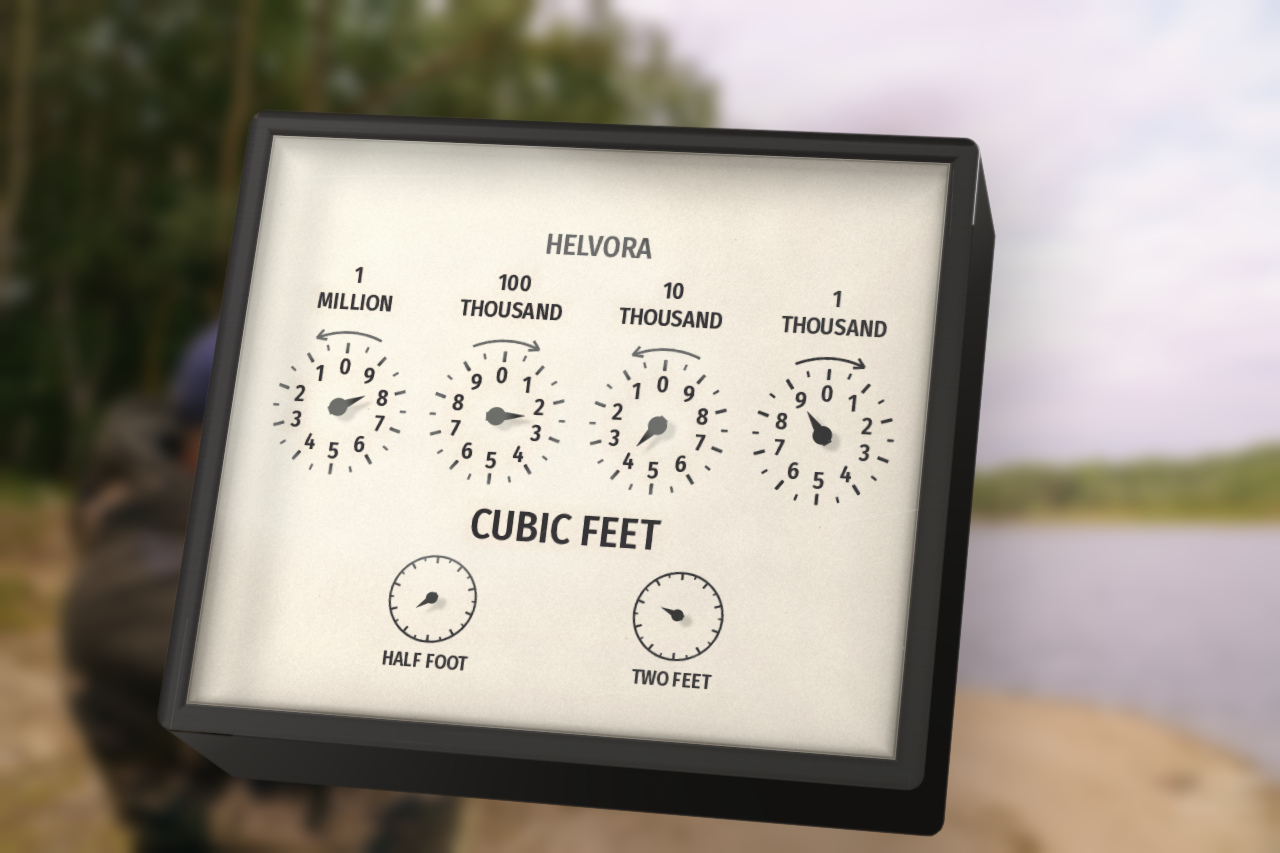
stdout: 823900 ft³
